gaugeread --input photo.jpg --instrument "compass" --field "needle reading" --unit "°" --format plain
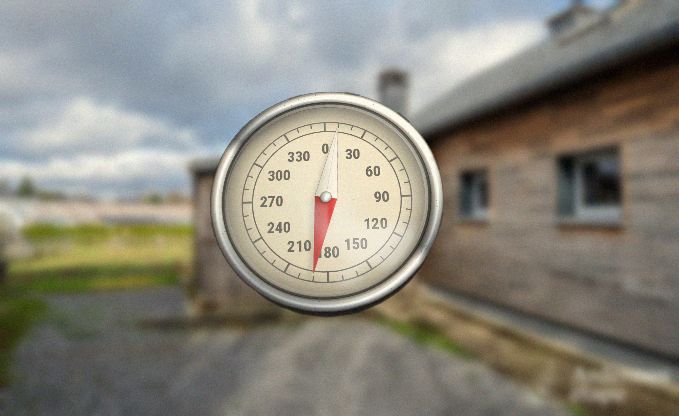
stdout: 190 °
